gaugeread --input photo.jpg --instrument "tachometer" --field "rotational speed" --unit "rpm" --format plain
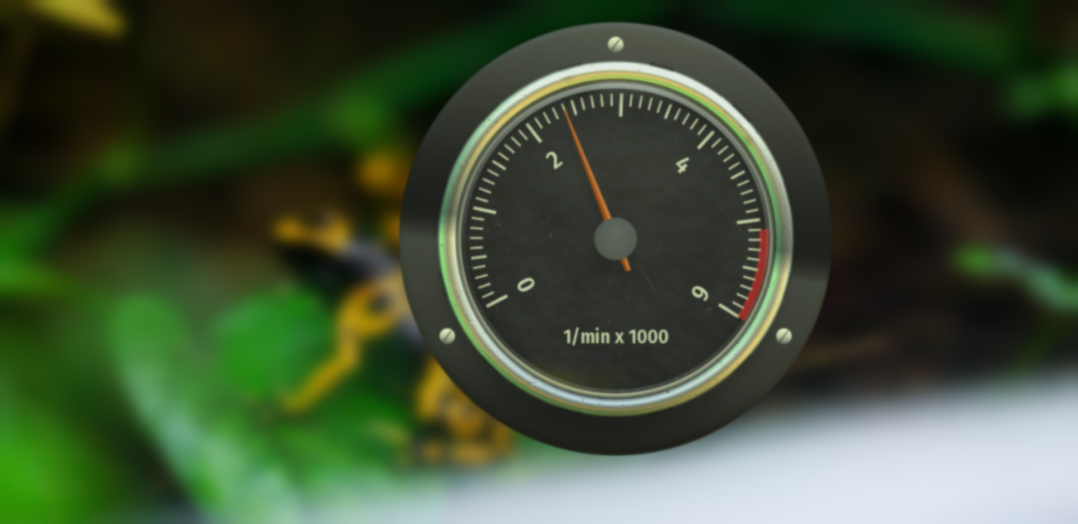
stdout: 2400 rpm
